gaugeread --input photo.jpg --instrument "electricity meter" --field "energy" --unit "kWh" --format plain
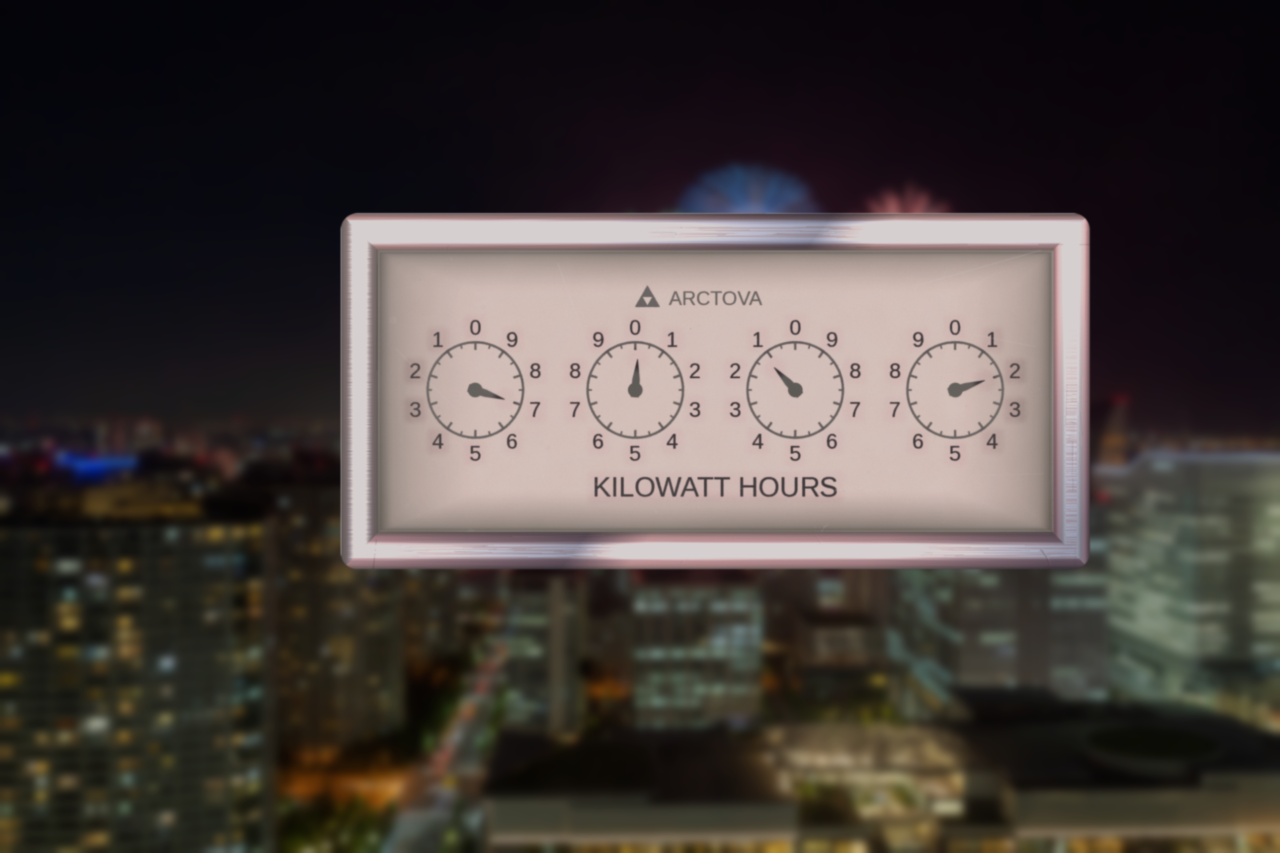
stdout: 7012 kWh
